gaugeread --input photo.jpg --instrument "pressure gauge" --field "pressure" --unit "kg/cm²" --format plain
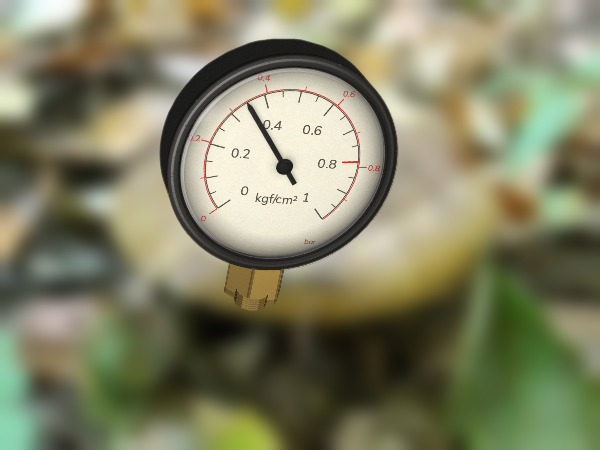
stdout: 0.35 kg/cm²
